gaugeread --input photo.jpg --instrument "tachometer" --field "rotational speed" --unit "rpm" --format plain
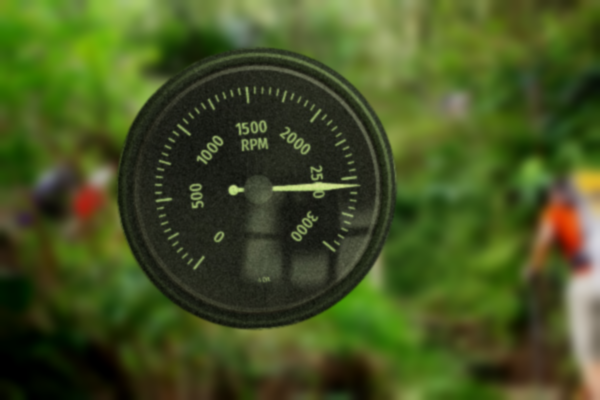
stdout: 2550 rpm
